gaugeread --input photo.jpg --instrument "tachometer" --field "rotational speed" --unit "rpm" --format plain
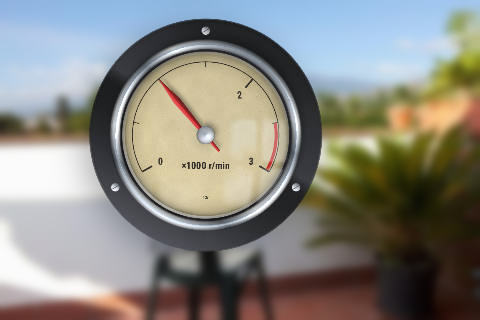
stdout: 1000 rpm
